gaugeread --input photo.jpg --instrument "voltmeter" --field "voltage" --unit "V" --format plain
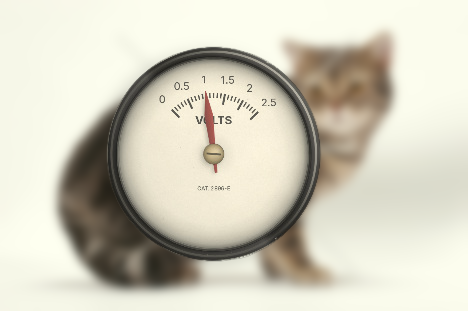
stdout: 1 V
